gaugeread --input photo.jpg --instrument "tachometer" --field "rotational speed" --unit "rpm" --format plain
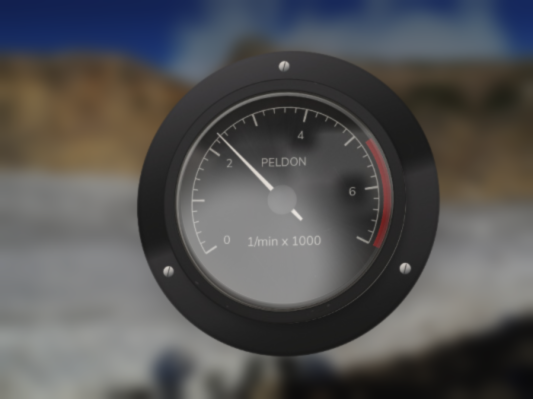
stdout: 2300 rpm
